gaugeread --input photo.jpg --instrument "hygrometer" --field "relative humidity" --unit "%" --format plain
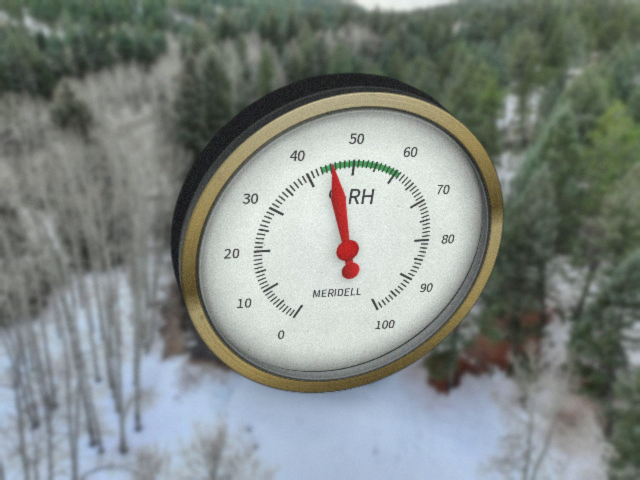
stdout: 45 %
